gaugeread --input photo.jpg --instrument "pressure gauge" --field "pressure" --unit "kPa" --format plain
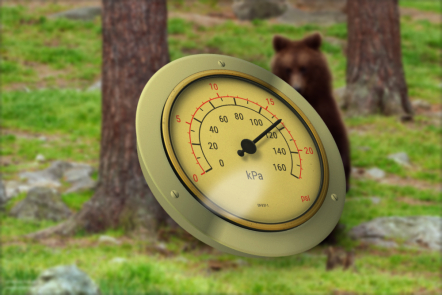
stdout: 115 kPa
